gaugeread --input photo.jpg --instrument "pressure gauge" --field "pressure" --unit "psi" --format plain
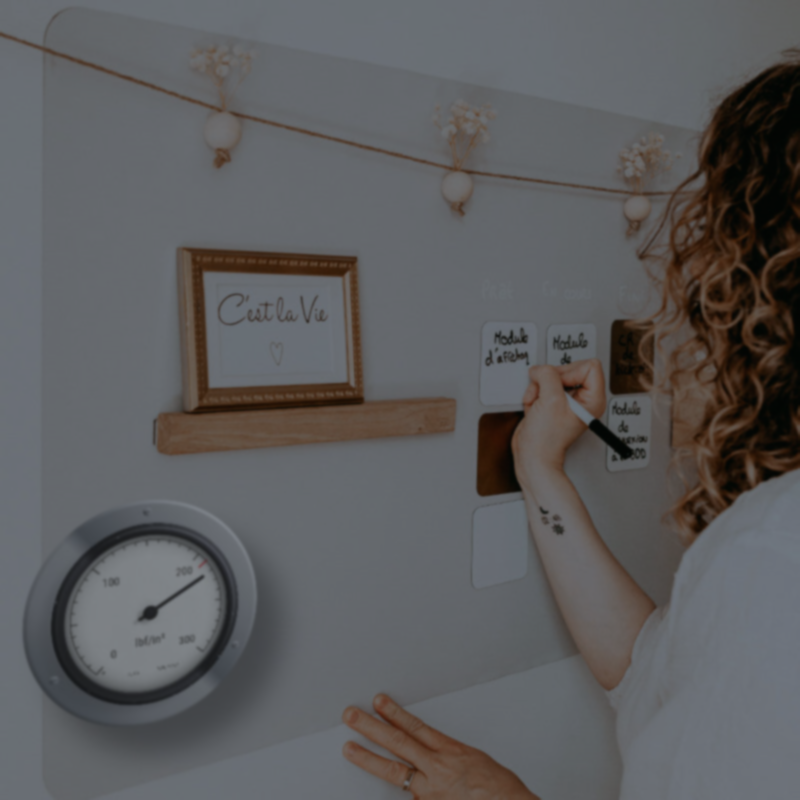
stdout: 220 psi
